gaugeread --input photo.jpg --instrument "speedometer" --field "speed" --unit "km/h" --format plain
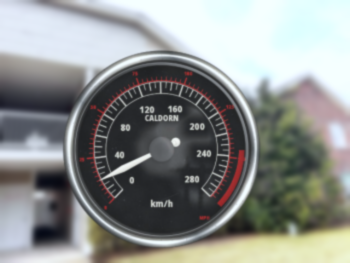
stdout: 20 km/h
